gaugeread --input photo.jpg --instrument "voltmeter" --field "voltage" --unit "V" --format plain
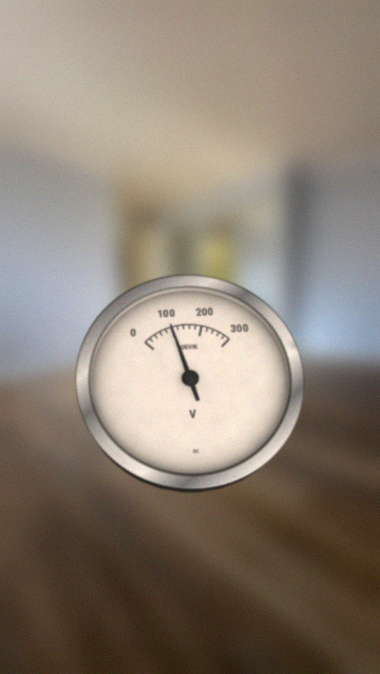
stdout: 100 V
